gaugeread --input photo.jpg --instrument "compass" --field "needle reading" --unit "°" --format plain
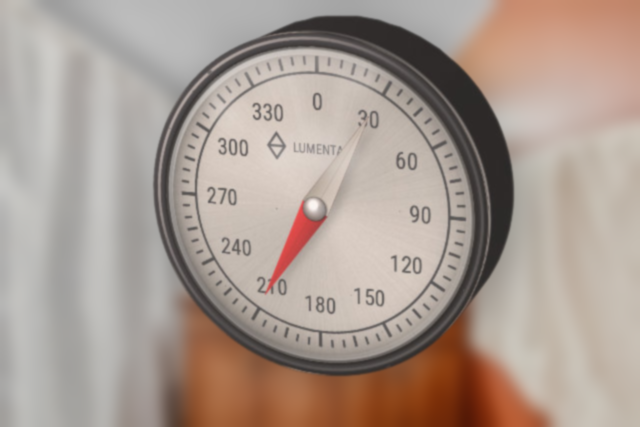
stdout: 210 °
